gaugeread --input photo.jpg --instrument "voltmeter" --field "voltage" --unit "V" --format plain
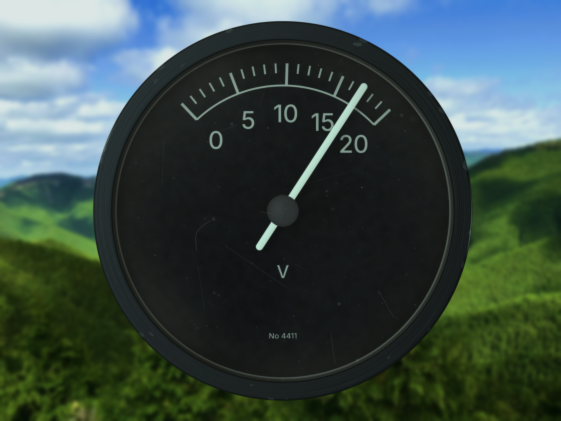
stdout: 17 V
